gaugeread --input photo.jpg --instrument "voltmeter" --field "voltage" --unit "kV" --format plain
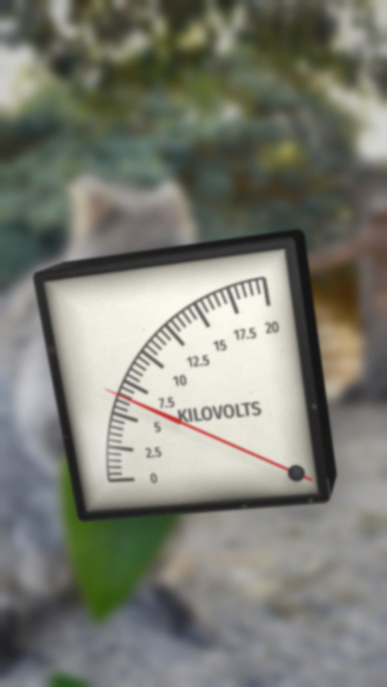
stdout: 6.5 kV
